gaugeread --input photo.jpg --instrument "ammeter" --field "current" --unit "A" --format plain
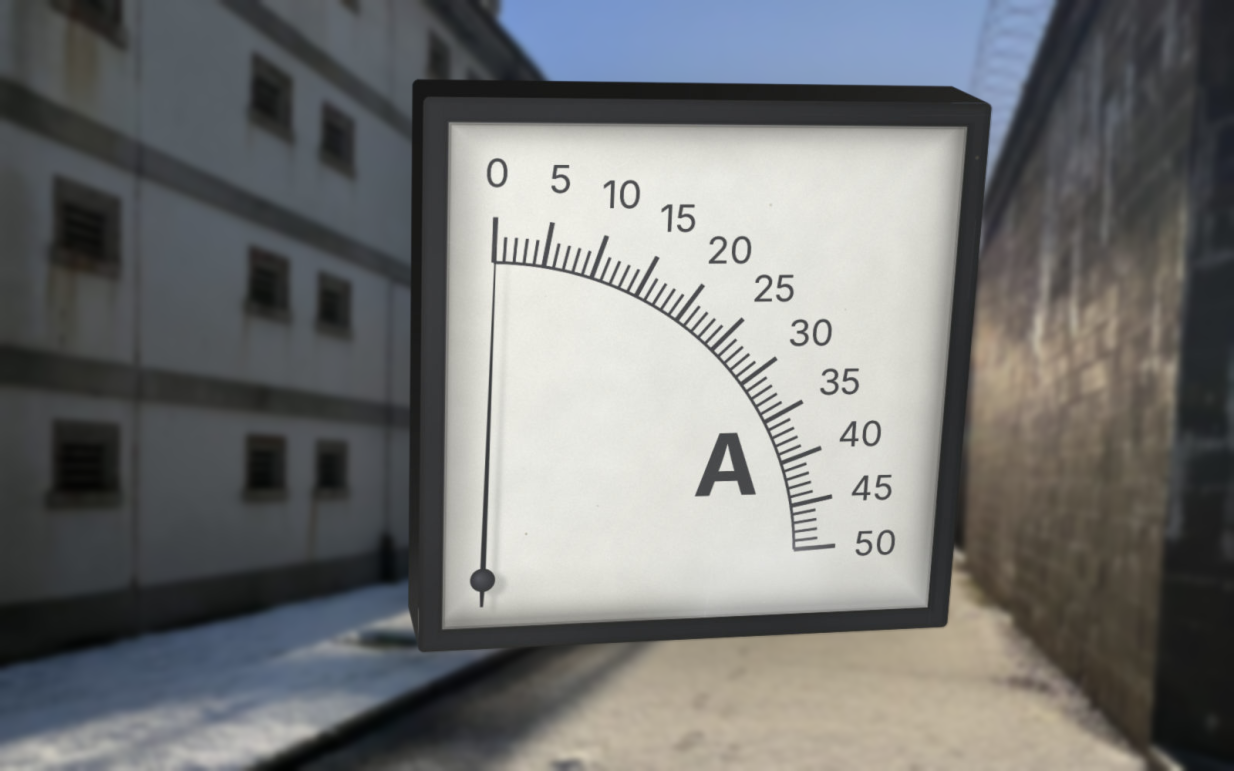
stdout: 0 A
